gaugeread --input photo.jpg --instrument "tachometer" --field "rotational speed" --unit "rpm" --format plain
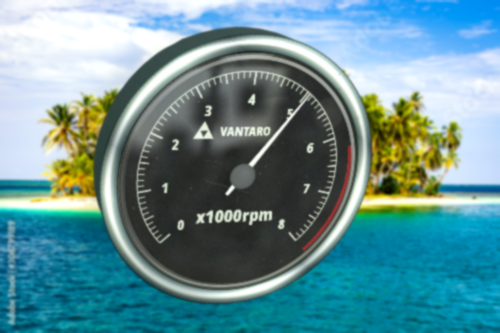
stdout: 5000 rpm
